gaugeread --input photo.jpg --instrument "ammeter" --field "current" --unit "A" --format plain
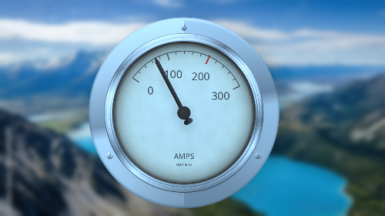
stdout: 70 A
